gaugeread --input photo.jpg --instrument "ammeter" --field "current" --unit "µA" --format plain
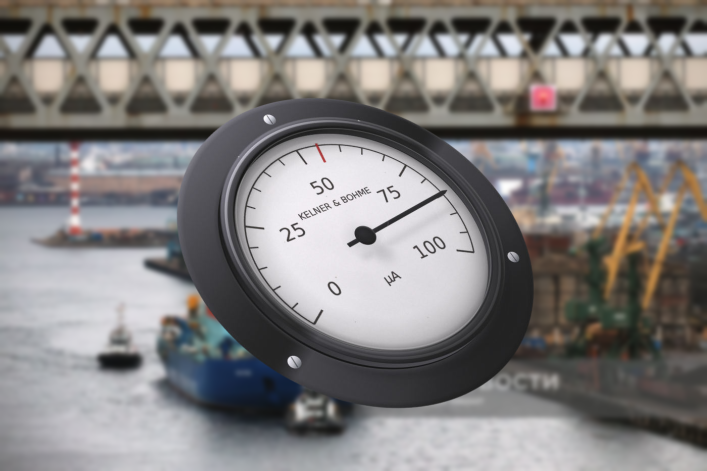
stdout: 85 µA
